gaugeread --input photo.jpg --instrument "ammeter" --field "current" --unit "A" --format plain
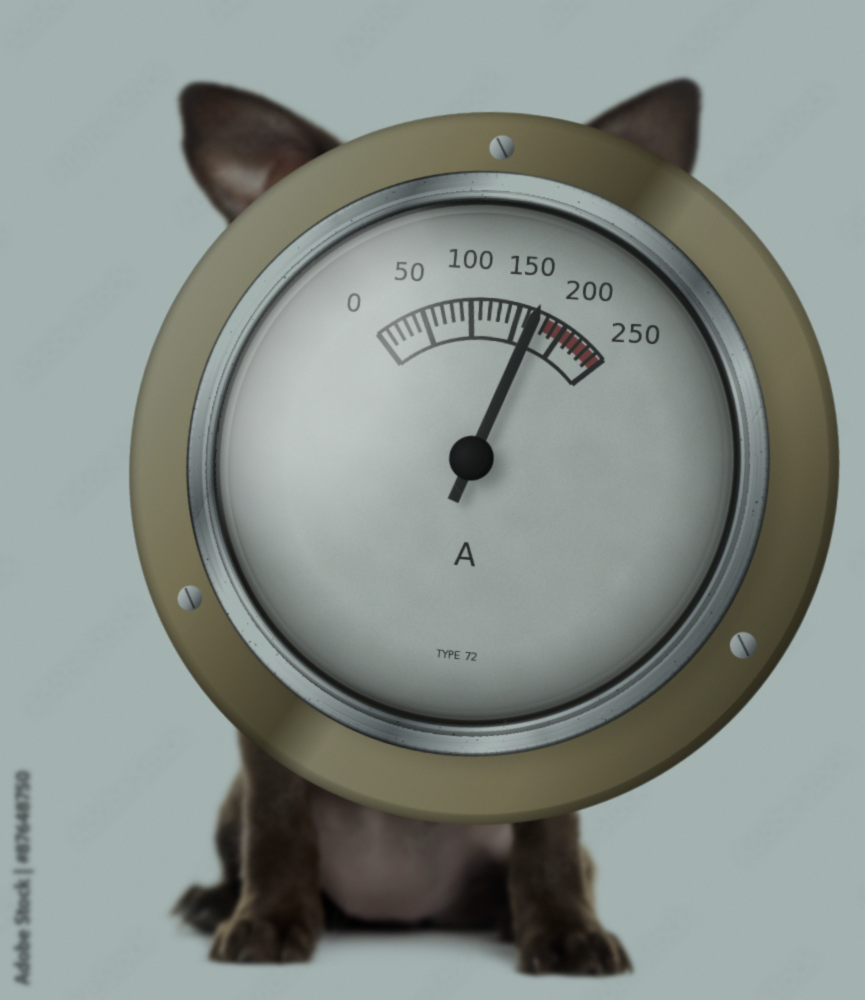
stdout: 170 A
